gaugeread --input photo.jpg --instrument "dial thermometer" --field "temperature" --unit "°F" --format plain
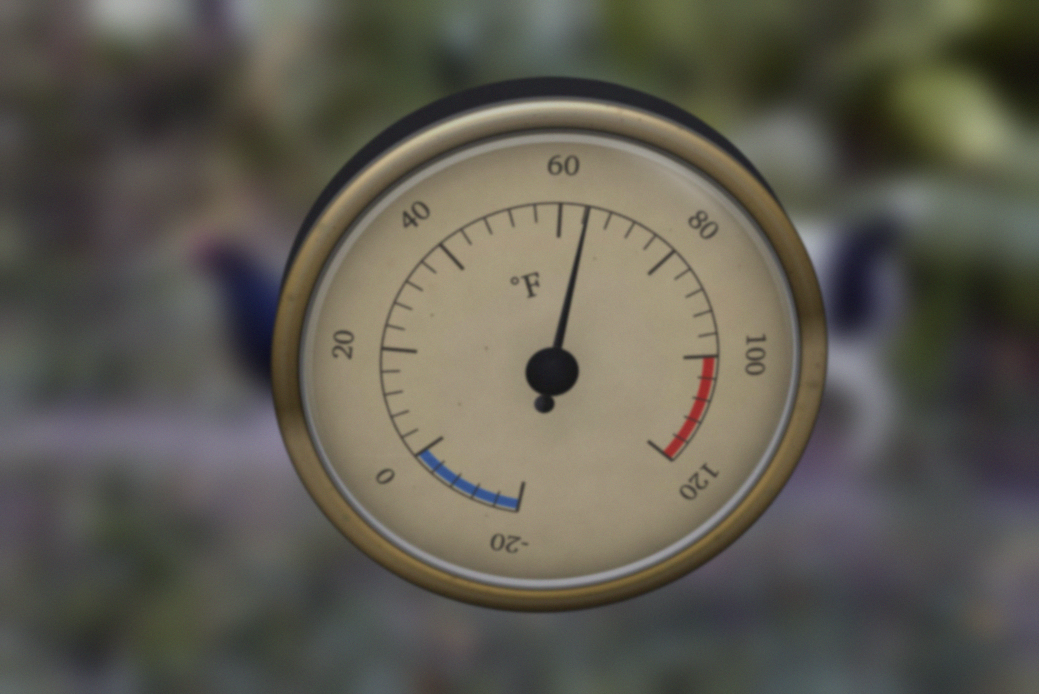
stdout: 64 °F
